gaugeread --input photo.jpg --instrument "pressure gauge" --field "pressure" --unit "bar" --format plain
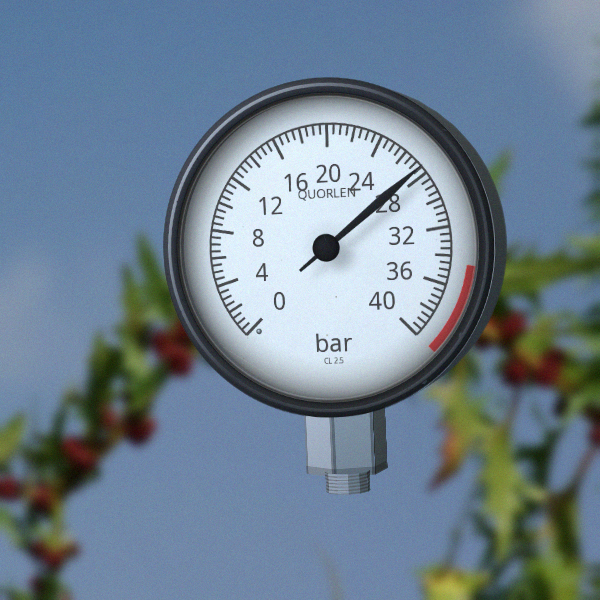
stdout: 27.5 bar
